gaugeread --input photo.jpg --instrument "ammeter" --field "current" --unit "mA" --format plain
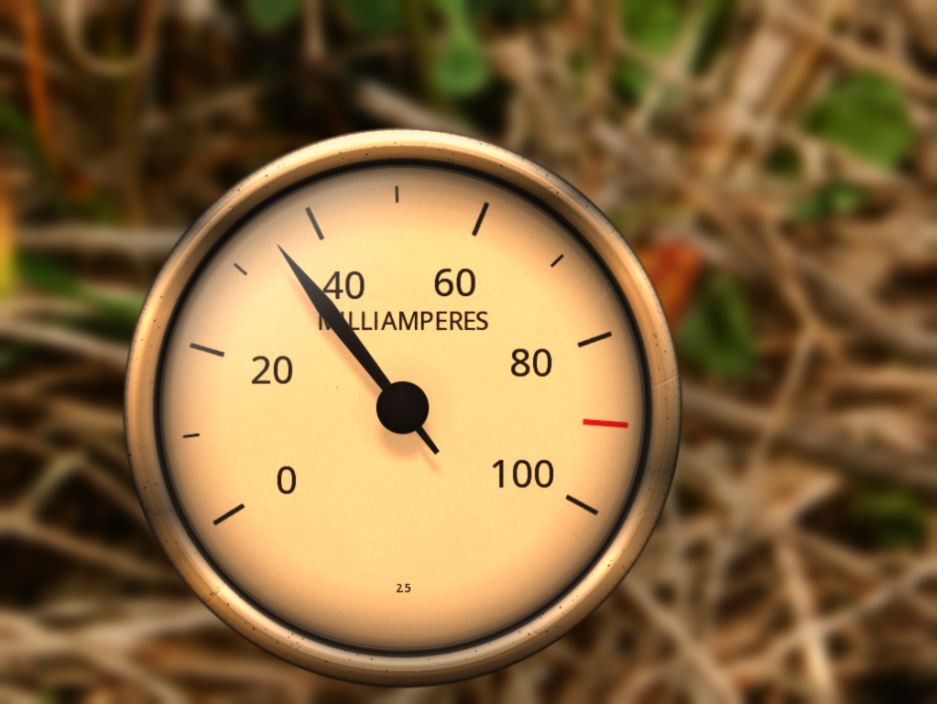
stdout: 35 mA
